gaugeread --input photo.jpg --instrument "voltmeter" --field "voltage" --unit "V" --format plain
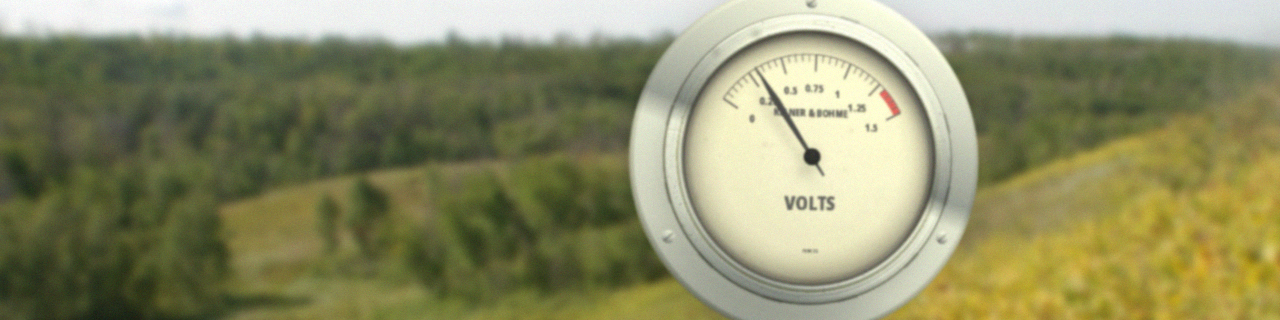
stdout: 0.3 V
